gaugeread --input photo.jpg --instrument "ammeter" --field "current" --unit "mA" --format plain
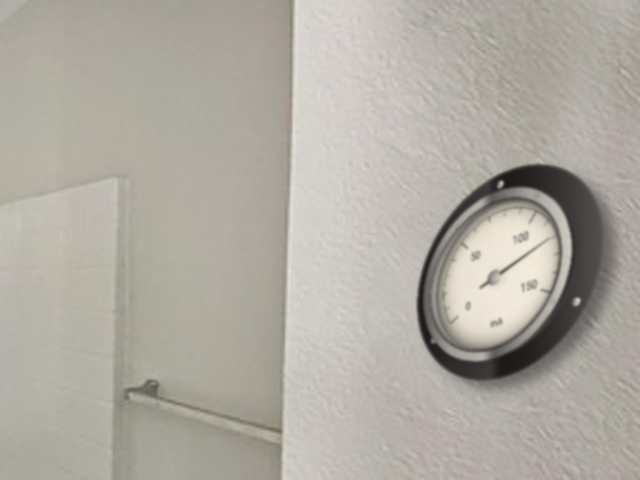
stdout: 120 mA
